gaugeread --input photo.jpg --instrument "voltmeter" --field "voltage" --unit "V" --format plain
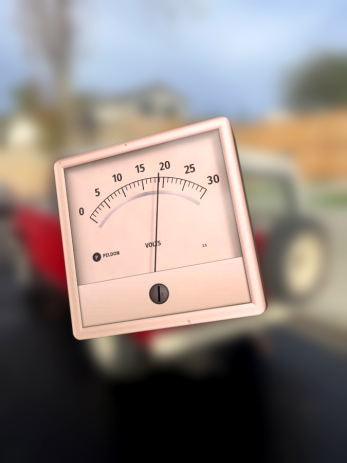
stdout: 19 V
